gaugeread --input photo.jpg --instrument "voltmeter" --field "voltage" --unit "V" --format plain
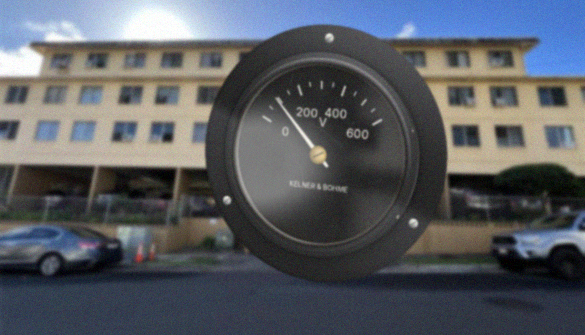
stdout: 100 V
